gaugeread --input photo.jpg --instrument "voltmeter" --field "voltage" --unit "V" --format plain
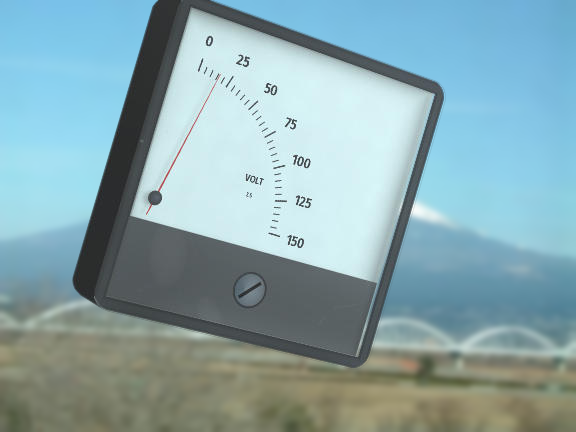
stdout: 15 V
